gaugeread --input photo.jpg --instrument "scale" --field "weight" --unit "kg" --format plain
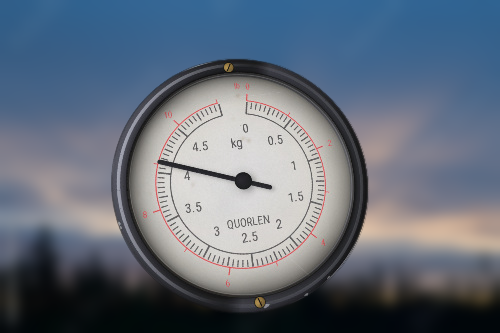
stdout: 4.1 kg
